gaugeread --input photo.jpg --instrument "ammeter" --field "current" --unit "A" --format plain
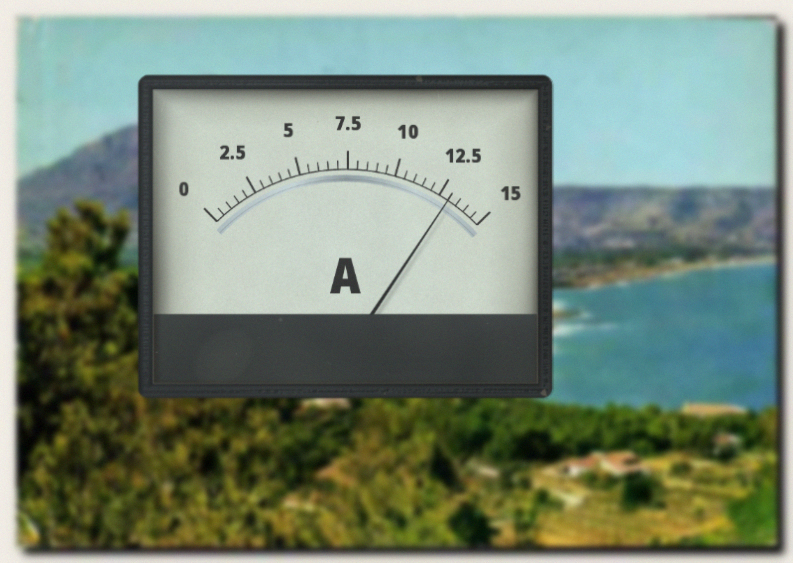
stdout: 13 A
